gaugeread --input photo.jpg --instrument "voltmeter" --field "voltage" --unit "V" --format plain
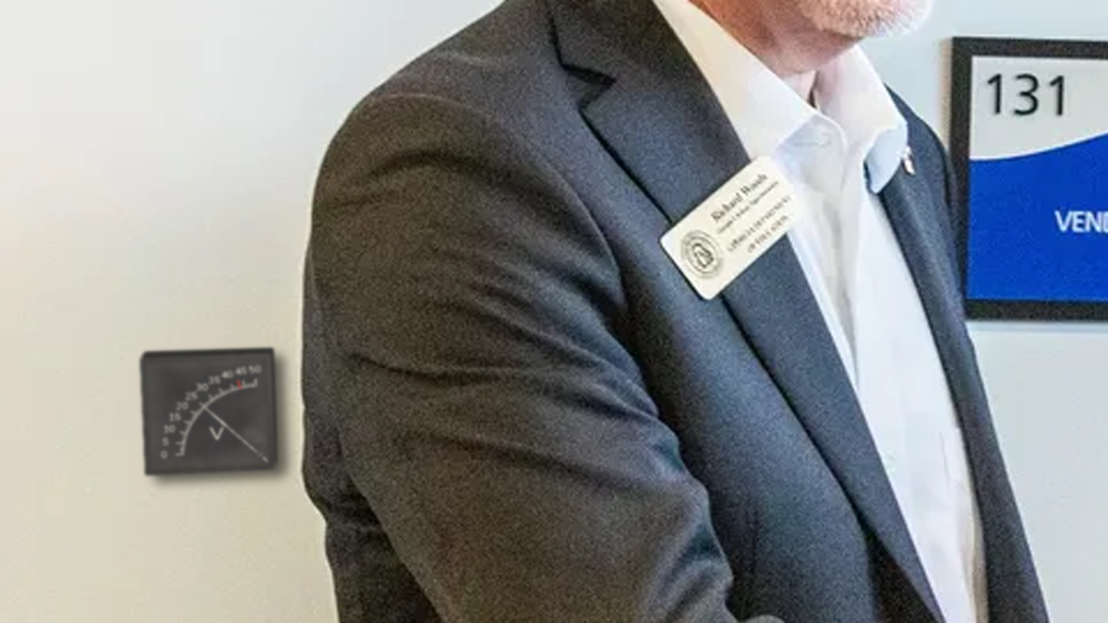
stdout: 25 V
